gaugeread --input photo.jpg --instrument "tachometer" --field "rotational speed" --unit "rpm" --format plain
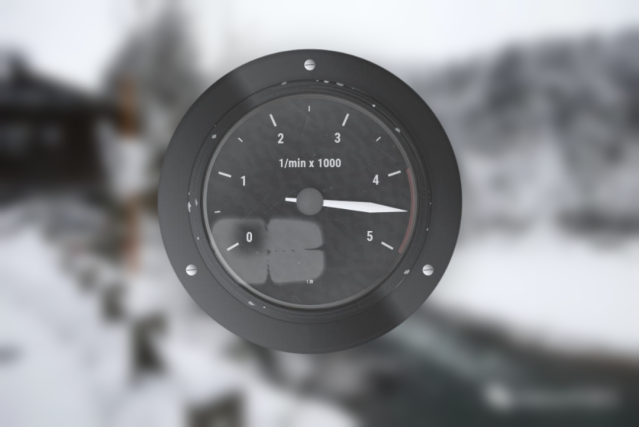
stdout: 4500 rpm
